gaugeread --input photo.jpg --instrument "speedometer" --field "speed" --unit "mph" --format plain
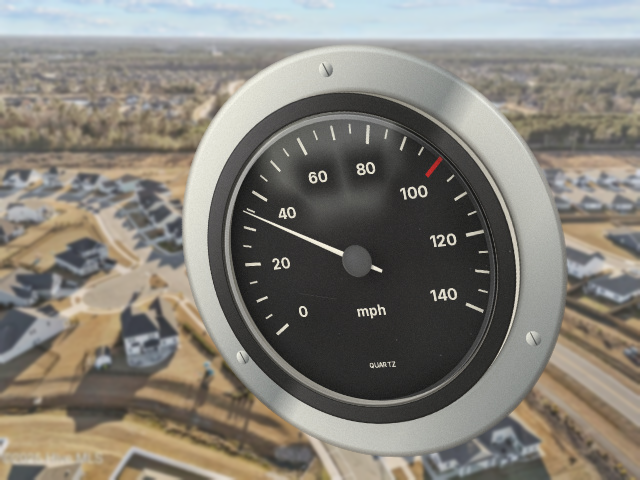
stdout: 35 mph
